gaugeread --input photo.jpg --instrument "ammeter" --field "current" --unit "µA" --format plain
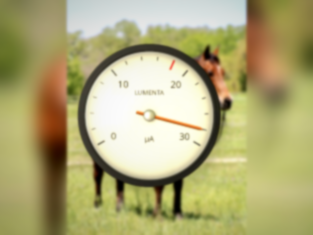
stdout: 28 µA
